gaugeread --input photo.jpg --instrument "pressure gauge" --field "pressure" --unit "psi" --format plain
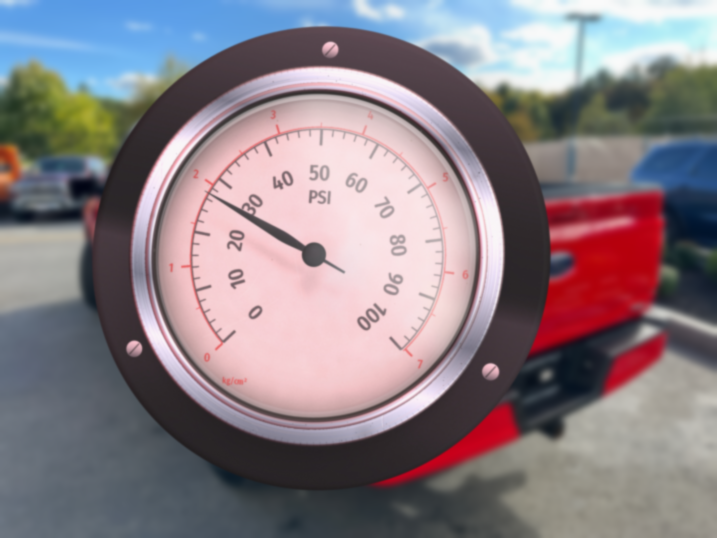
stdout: 27 psi
